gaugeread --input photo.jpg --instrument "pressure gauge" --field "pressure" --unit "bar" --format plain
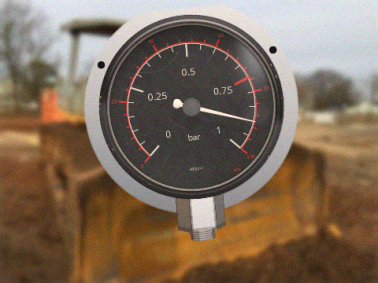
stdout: 0.9 bar
